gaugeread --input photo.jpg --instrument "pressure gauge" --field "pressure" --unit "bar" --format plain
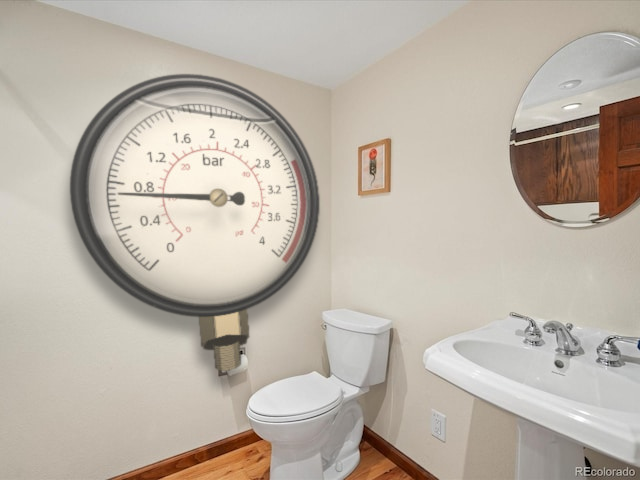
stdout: 0.7 bar
